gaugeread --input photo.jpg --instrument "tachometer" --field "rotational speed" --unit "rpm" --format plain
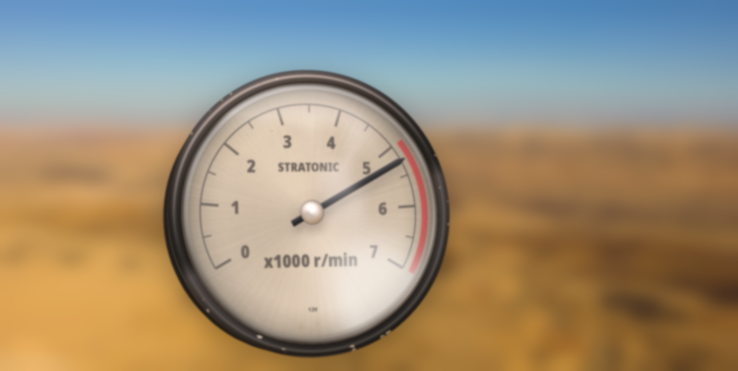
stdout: 5250 rpm
